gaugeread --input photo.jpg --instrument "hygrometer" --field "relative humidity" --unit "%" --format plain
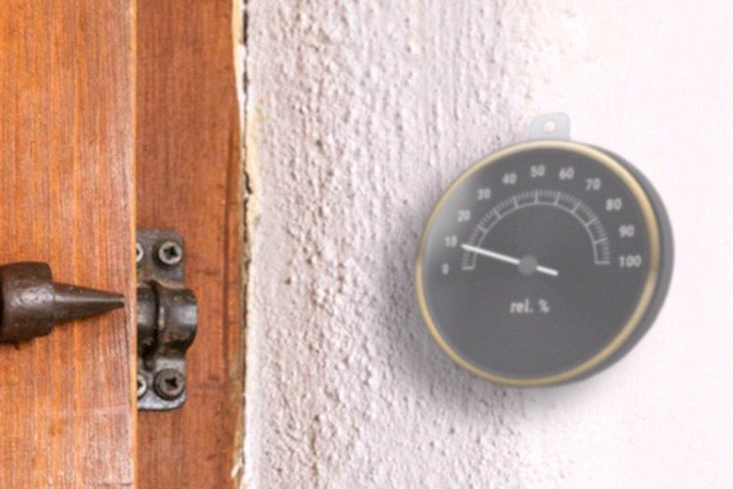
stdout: 10 %
